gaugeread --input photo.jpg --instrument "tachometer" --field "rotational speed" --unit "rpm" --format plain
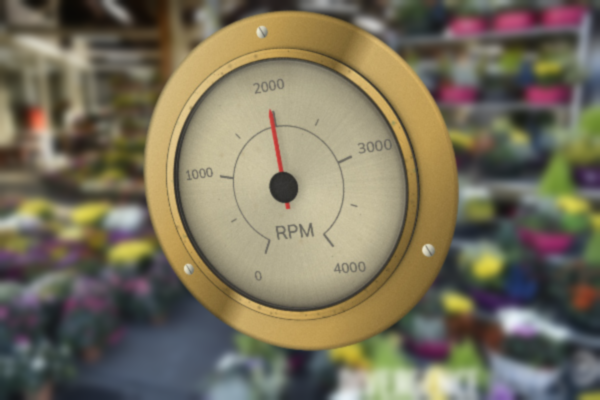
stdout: 2000 rpm
